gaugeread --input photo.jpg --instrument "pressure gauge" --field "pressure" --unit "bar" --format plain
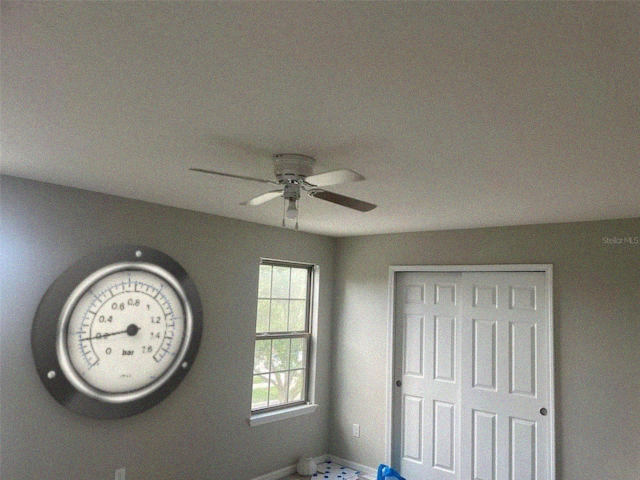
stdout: 0.2 bar
